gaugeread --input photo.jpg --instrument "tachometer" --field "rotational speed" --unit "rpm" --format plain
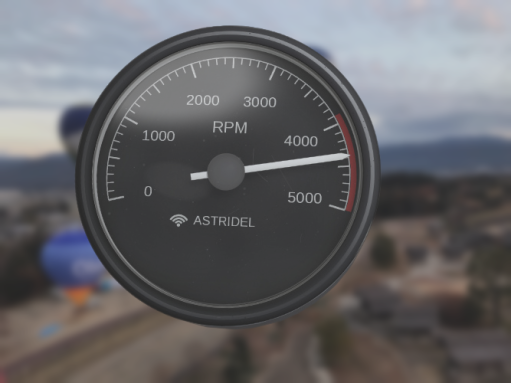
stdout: 4400 rpm
